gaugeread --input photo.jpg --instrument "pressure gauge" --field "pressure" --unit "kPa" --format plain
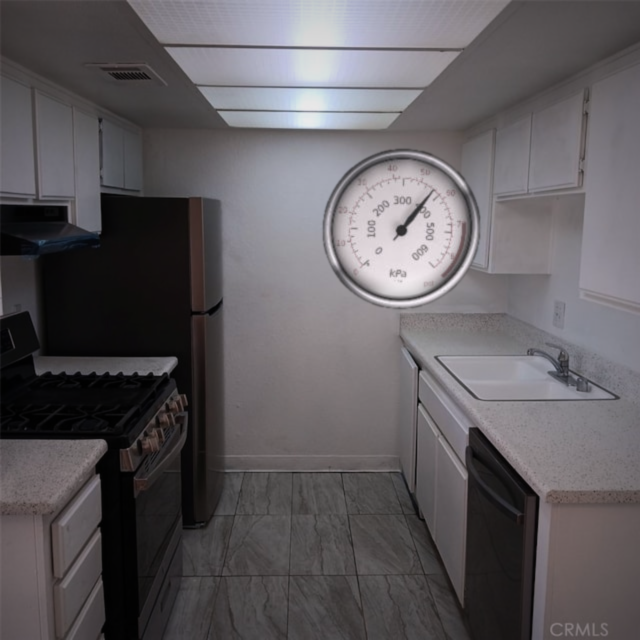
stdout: 380 kPa
